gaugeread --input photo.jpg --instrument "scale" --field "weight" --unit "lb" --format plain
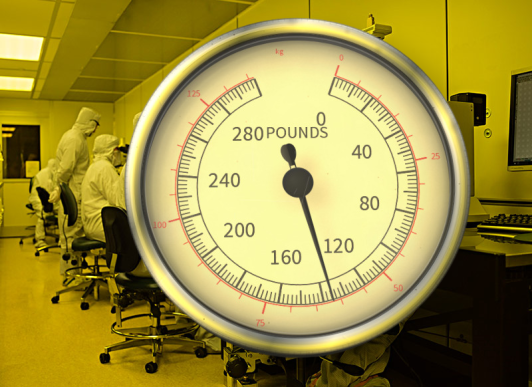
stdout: 136 lb
